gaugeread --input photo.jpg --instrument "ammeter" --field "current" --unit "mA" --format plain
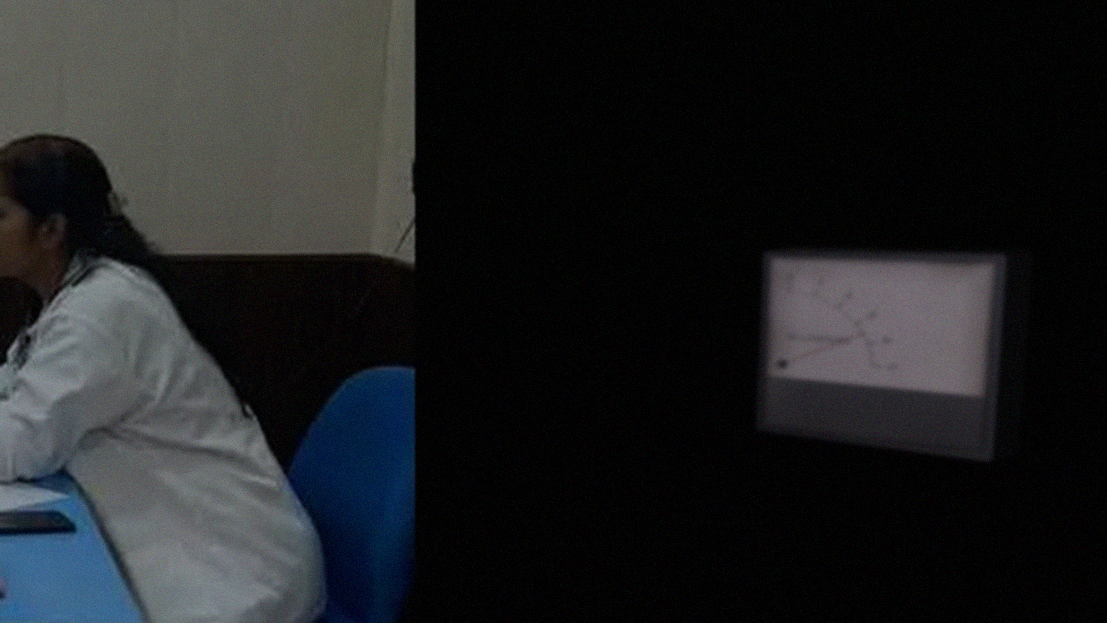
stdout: 3.5 mA
